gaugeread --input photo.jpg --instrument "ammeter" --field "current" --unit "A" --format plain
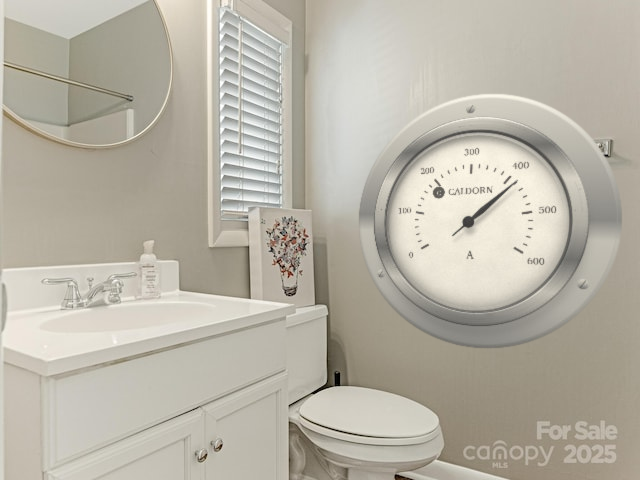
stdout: 420 A
